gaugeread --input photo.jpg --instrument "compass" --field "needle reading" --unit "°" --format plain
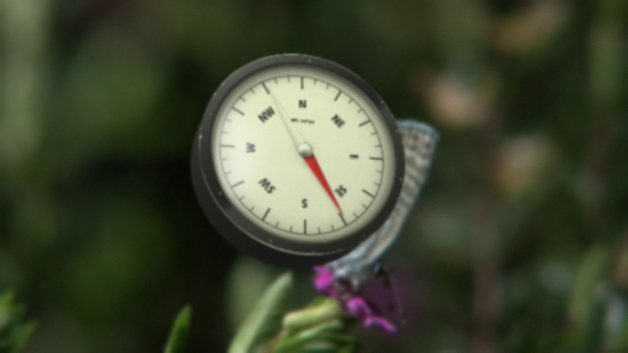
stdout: 150 °
